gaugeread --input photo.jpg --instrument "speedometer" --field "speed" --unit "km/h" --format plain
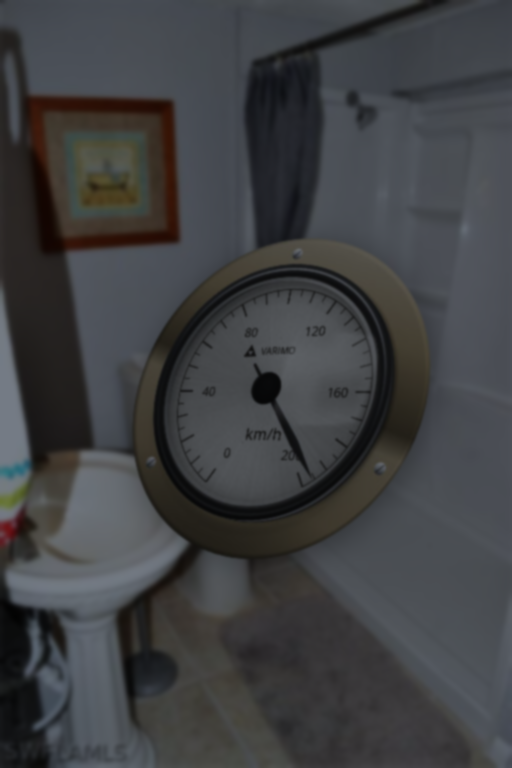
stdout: 195 km/h
